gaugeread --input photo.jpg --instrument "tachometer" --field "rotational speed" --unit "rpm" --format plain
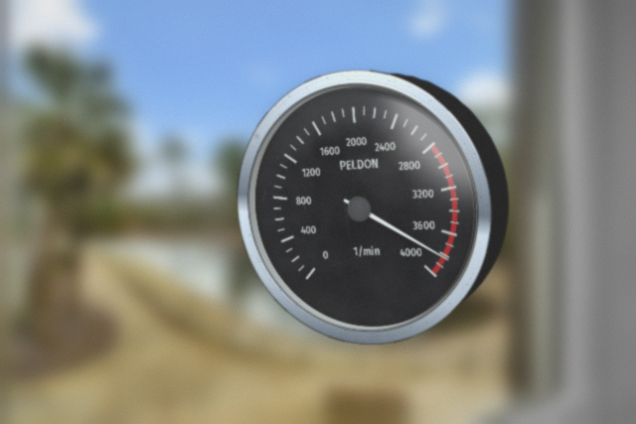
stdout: 3800 rpm
